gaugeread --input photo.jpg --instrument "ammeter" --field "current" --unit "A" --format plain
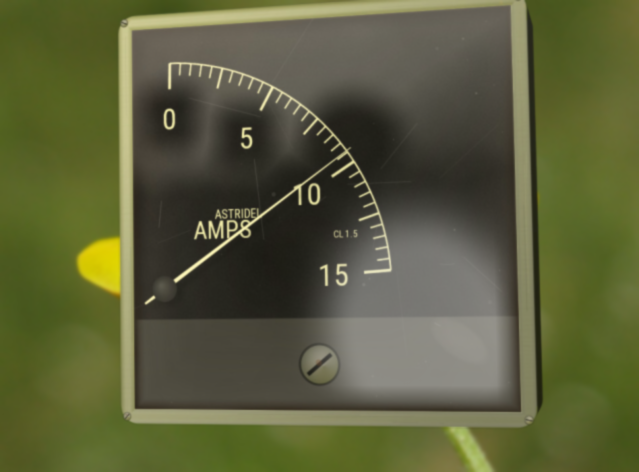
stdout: 9.5 A
